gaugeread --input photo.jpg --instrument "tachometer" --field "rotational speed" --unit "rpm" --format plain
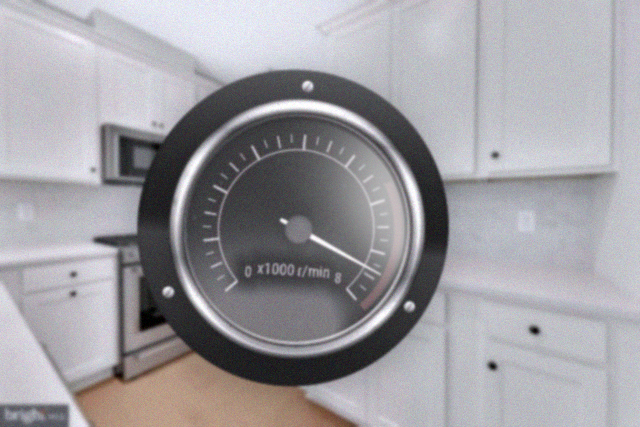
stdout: 7375 rpm
